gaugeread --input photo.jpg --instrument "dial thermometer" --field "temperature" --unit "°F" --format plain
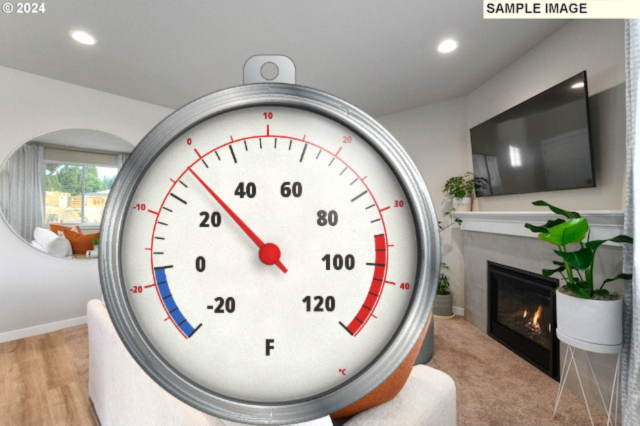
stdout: 28 °F
